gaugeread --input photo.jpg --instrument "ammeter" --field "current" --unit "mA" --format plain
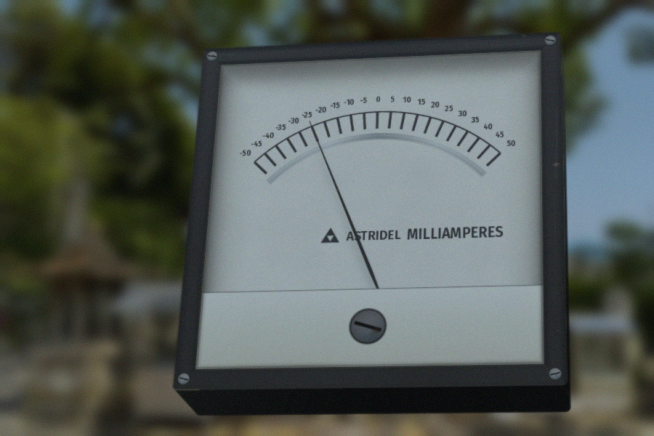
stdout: -25 mA
